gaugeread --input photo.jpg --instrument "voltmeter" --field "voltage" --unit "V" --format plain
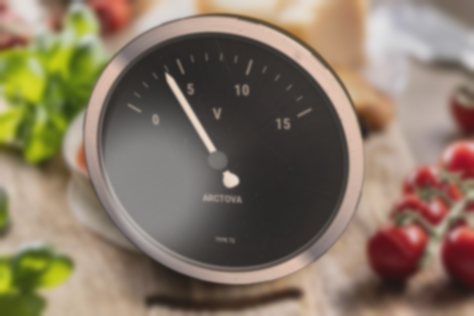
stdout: 4 V
